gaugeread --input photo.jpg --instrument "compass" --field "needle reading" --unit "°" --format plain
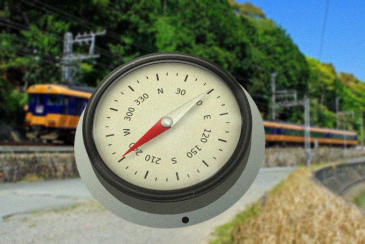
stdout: 240 °
